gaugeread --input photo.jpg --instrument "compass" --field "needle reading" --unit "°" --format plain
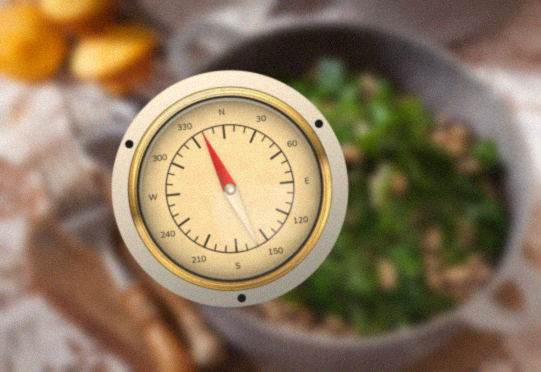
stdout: 340 °
